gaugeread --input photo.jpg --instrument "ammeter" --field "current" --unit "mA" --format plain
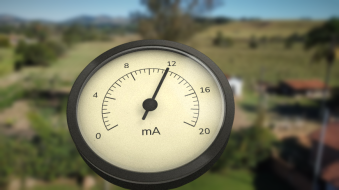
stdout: 12 mA
